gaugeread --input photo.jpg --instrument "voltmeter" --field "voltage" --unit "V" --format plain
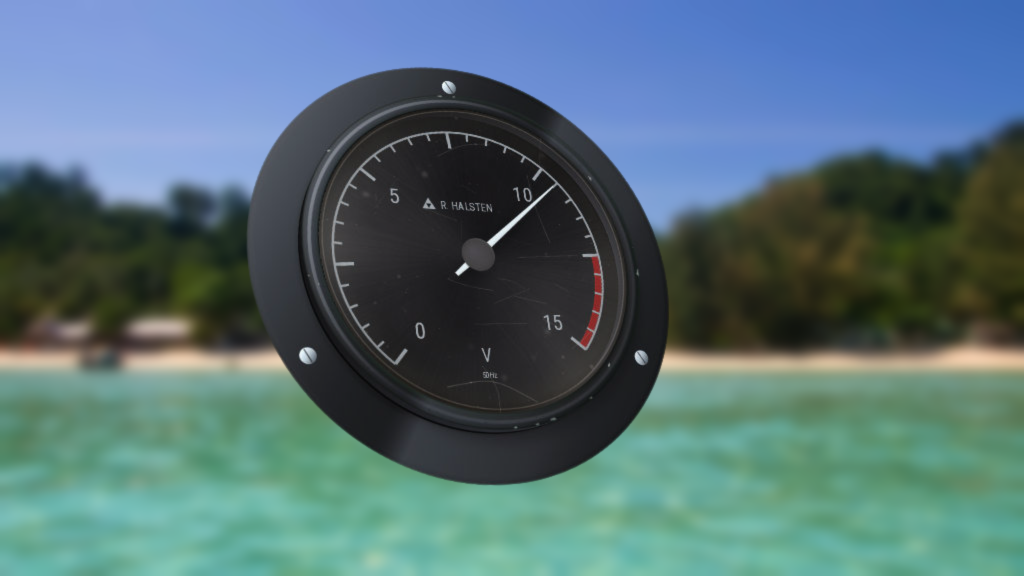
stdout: 10.5 V
